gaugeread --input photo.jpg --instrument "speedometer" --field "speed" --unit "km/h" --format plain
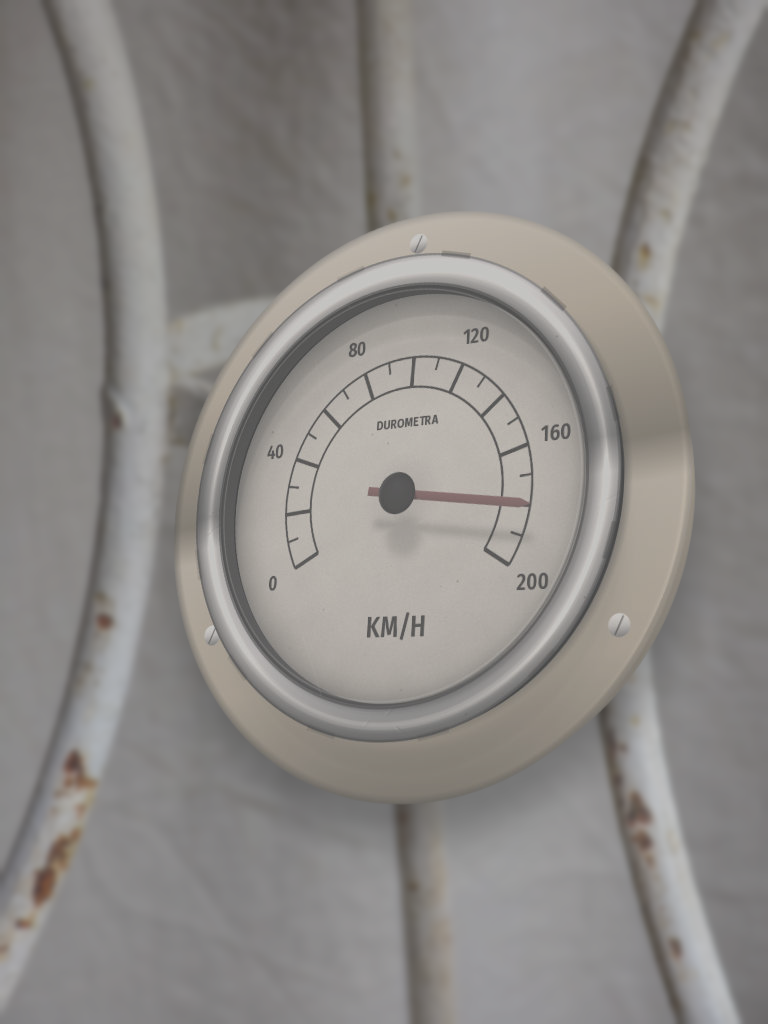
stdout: 180 km/h
